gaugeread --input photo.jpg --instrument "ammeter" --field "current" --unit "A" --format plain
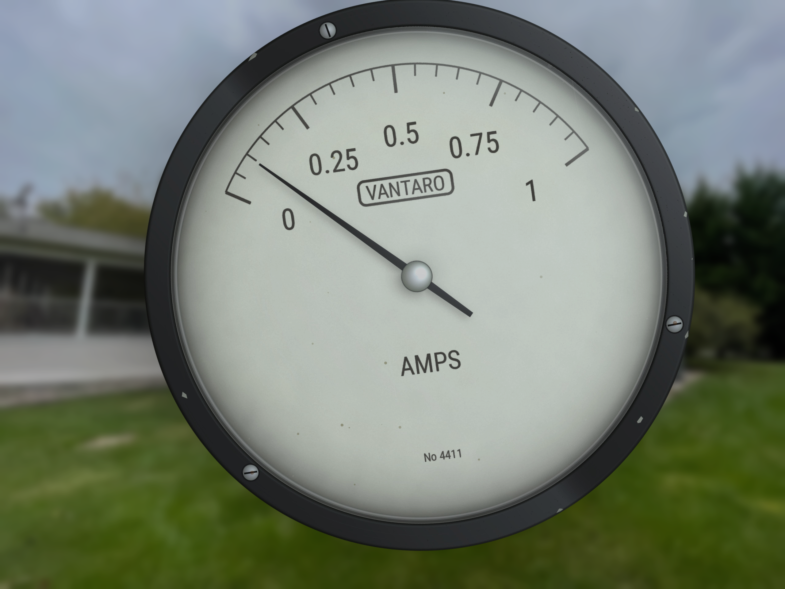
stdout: 0.1 A
